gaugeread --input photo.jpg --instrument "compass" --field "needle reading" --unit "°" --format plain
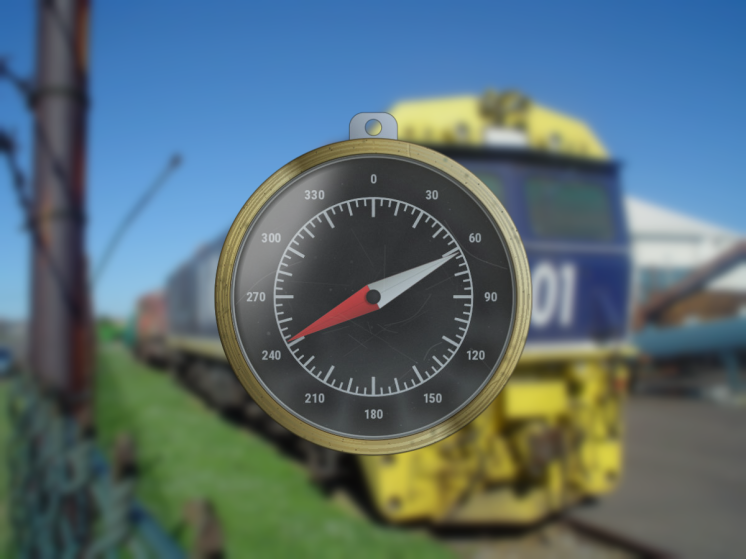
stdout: 242.5 °
